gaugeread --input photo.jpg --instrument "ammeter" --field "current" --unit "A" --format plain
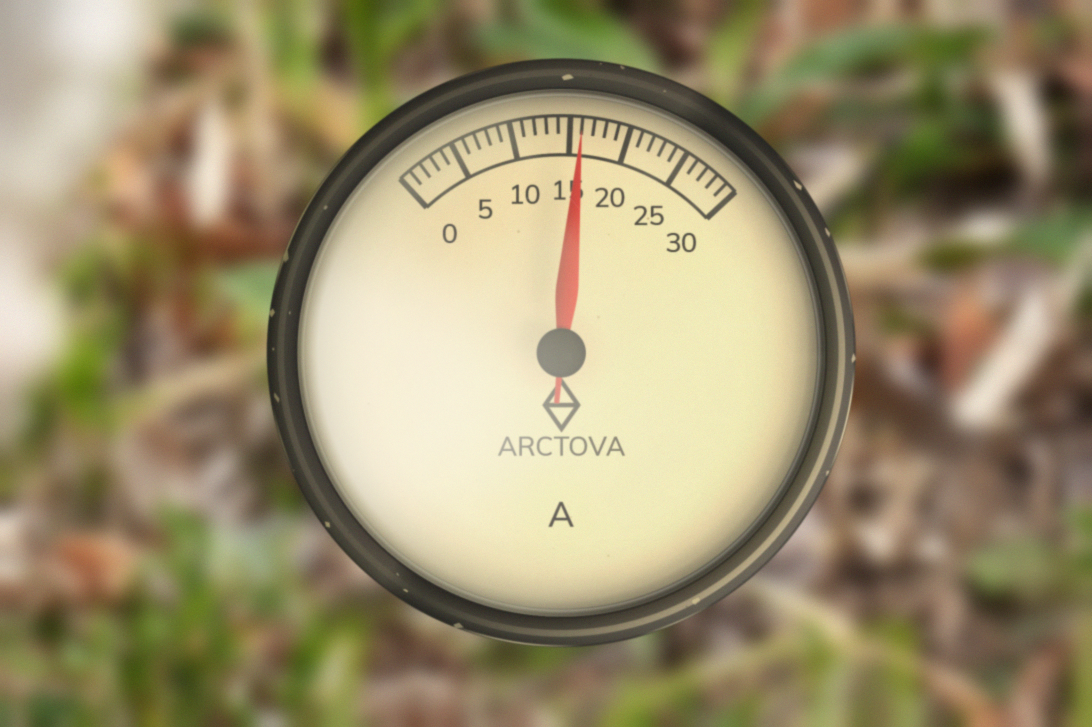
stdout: 16 A
